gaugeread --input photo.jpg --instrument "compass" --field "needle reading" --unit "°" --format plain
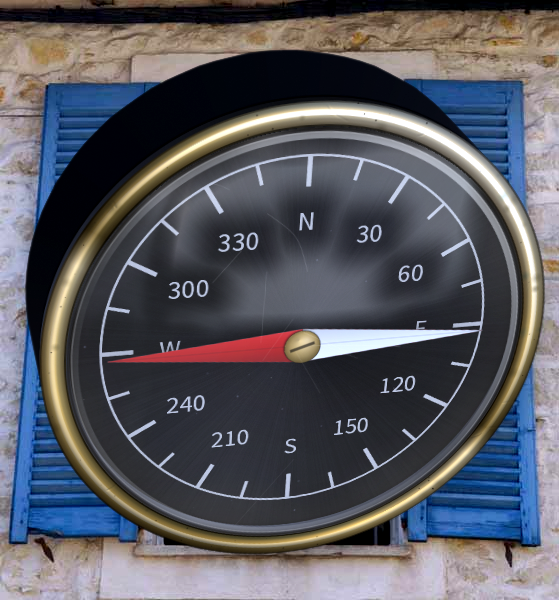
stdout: 270 °
